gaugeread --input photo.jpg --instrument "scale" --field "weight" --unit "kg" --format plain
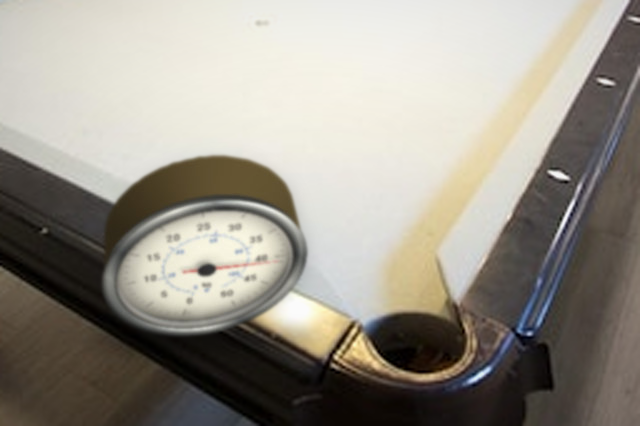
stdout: 40 kg
